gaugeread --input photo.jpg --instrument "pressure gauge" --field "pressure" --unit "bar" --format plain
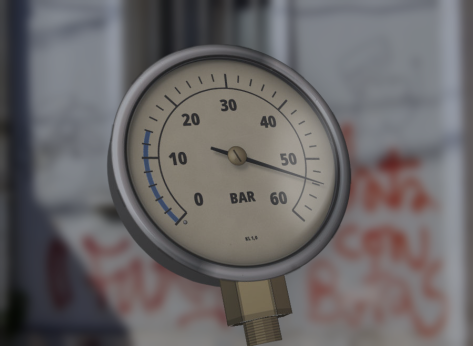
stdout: 54 bar
